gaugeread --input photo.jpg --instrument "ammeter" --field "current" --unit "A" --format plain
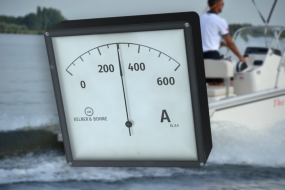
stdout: 300 A
